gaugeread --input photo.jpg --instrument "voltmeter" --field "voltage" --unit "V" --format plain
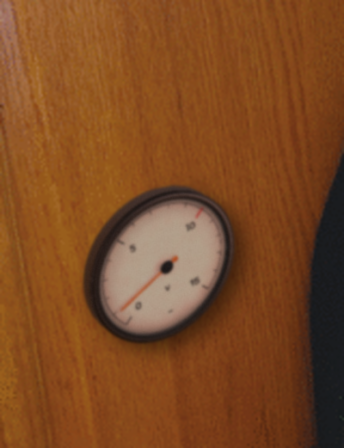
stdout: 1 V
